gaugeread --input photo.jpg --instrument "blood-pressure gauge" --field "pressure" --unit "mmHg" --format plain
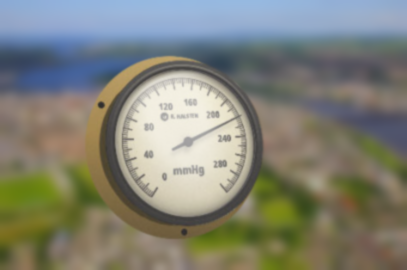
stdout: 220 mmHg
